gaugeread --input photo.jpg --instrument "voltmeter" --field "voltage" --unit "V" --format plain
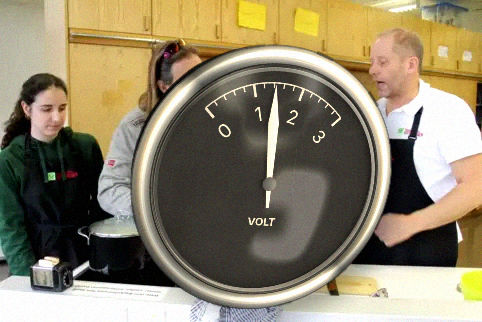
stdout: 1.4 V
